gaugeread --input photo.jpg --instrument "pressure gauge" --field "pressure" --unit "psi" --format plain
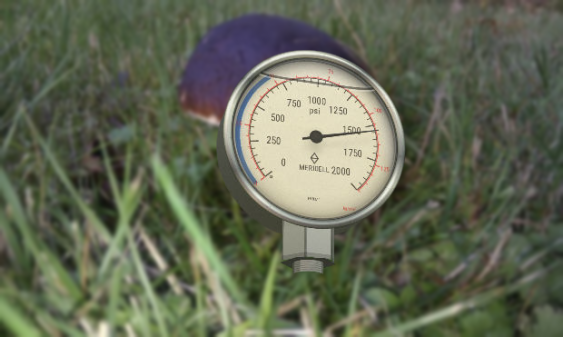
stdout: 1550 psi
